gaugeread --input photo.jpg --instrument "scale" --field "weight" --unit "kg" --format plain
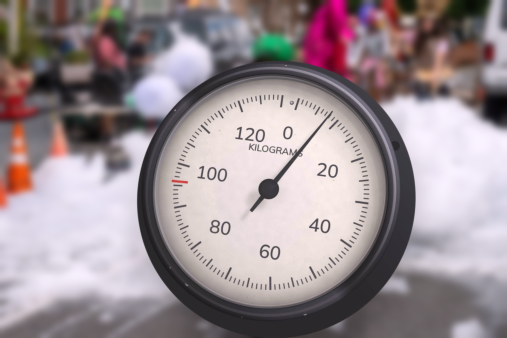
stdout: 8 kg
